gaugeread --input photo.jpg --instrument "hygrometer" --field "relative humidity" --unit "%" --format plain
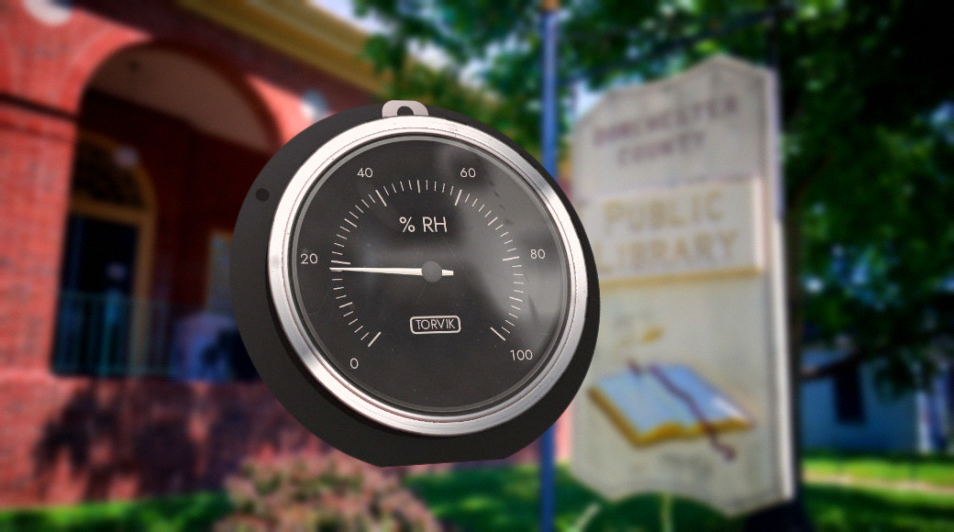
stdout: 18 %
